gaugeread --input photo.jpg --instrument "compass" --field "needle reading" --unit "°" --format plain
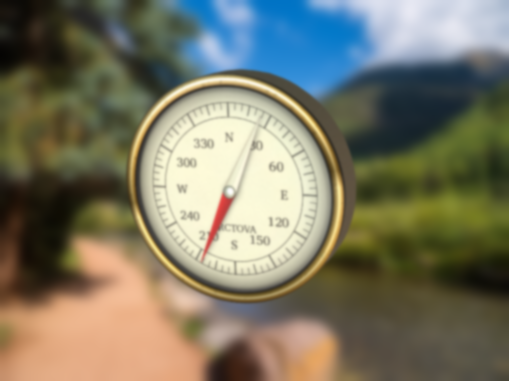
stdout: 205 °
